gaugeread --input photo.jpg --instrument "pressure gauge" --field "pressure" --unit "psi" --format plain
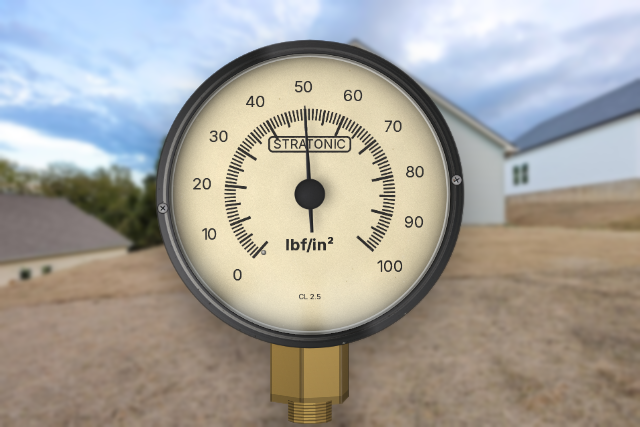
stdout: 50 psi
